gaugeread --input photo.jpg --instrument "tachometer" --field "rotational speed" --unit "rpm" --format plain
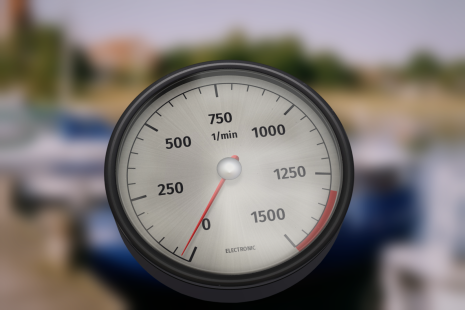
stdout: 25 rpm
